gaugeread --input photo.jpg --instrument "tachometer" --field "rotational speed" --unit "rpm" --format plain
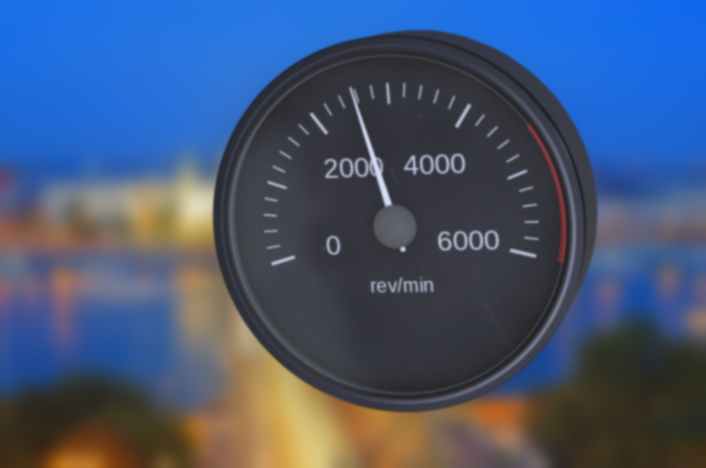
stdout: 2600 rpm
